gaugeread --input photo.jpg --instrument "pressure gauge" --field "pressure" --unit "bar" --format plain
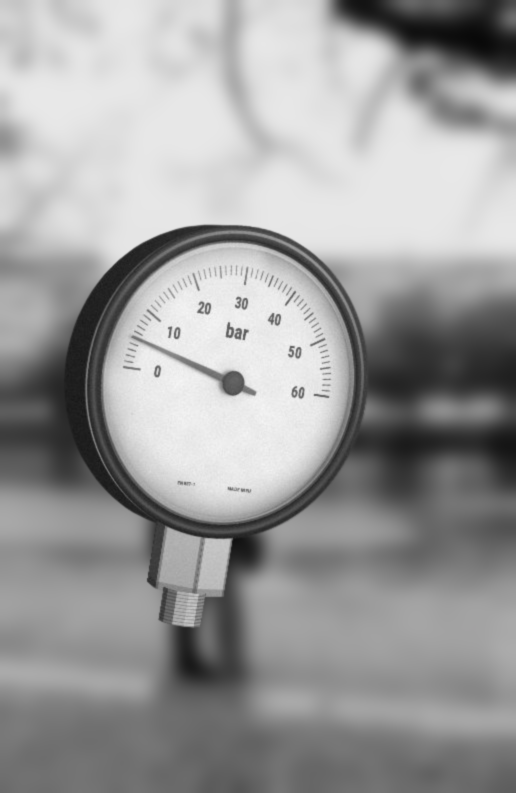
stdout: 5 bar
